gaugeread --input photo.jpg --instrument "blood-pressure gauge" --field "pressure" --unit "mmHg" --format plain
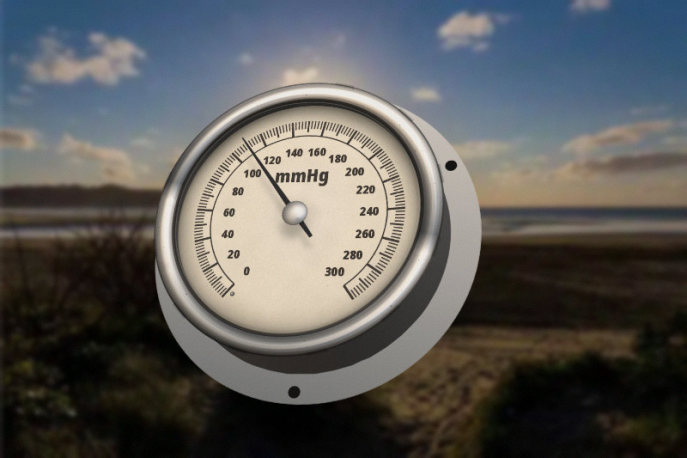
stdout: 110 mmHg
